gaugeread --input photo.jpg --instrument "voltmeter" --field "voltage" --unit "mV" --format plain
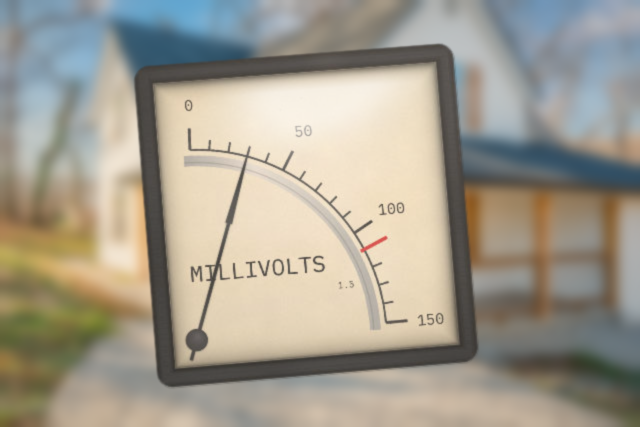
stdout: 30 mV
